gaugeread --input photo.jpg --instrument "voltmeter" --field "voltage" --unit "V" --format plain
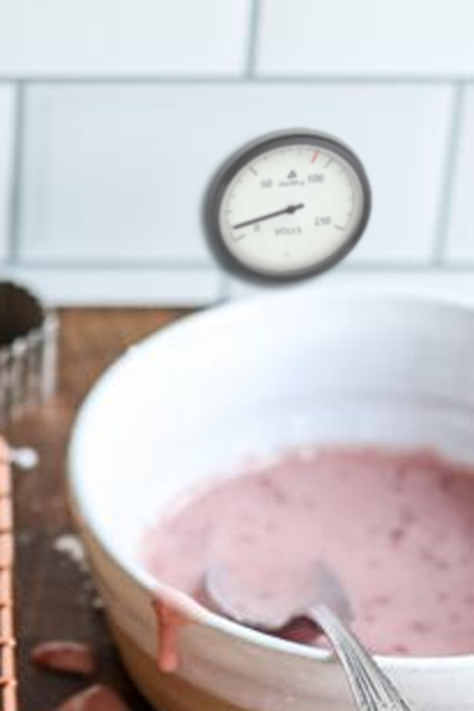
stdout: 10 V
